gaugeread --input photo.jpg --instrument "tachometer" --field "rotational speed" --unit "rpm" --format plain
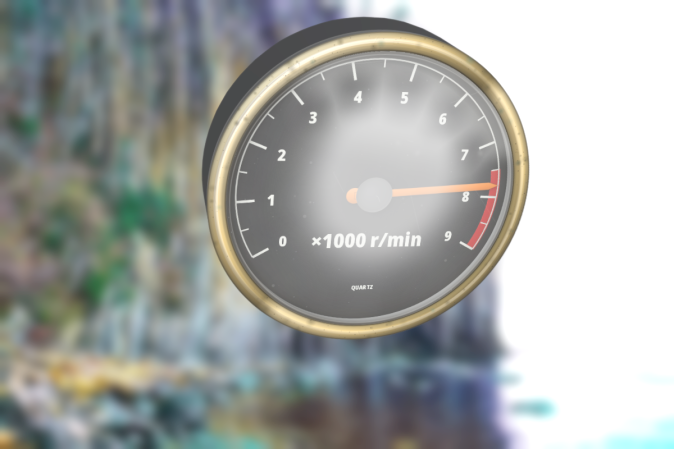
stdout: 7750 rpm
